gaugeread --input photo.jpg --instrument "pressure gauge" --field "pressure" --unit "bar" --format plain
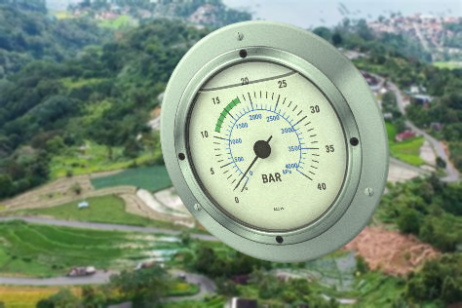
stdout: 1 bar
